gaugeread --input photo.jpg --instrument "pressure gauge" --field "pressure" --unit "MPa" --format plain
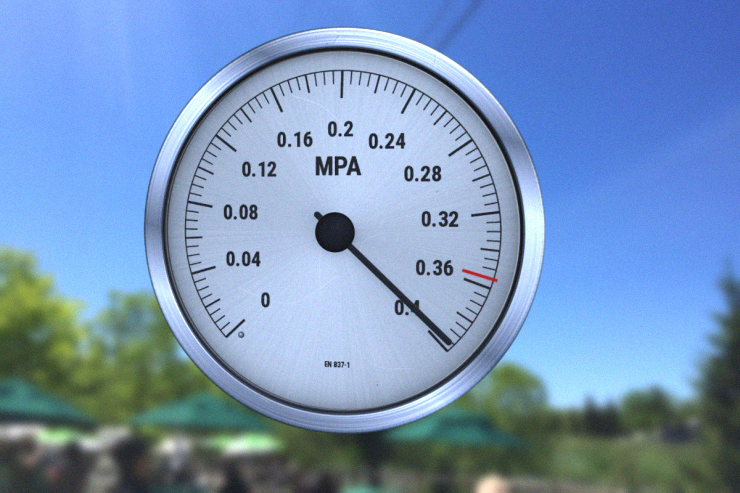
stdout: 0.395 MPa
